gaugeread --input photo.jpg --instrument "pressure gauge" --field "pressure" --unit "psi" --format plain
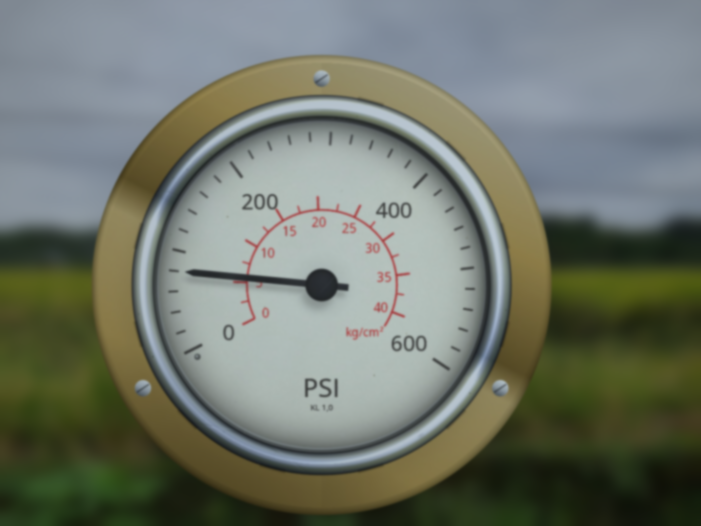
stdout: 80 psi
